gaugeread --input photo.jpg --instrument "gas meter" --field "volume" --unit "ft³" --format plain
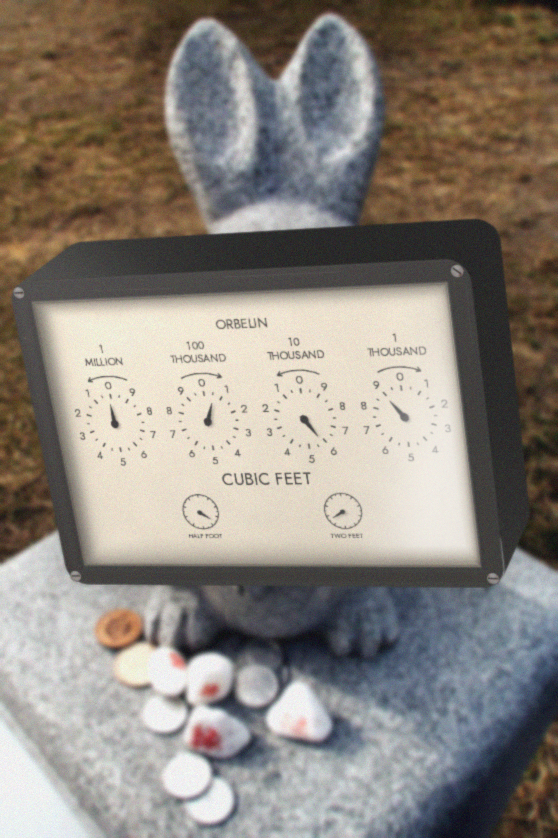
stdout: 5900 ft³
